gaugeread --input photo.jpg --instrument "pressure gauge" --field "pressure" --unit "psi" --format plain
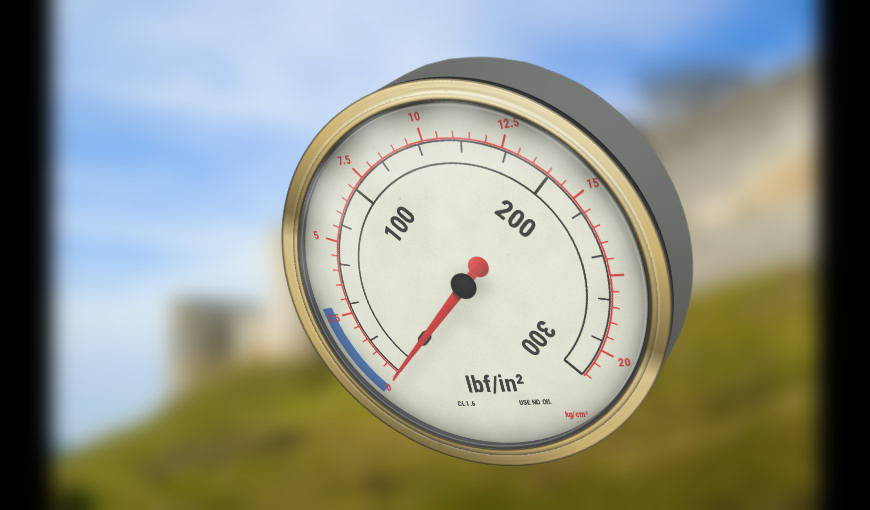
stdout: 0 psi
